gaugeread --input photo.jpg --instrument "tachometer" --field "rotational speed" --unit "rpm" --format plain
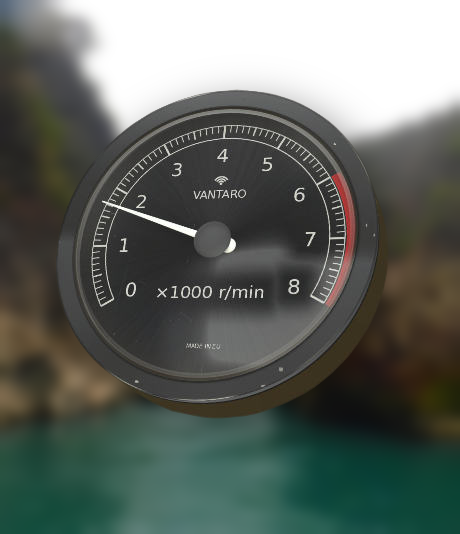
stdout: 1700 rpm
